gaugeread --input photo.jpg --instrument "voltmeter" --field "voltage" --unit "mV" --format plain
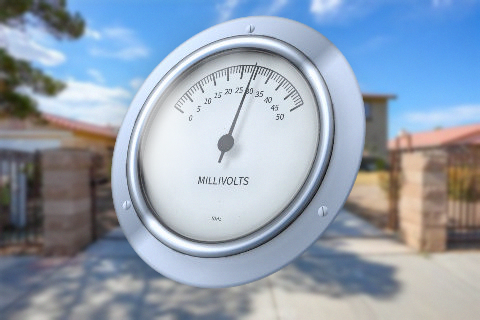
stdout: 30 mV
